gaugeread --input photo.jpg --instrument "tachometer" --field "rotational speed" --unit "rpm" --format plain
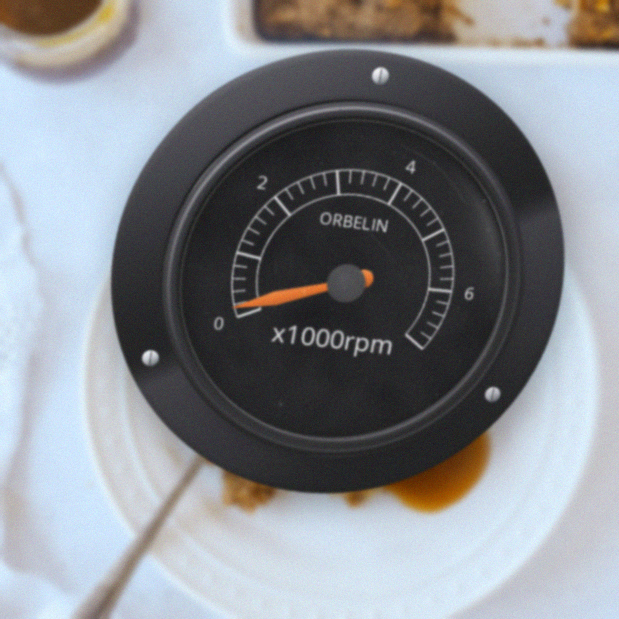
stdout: 200 rpm
